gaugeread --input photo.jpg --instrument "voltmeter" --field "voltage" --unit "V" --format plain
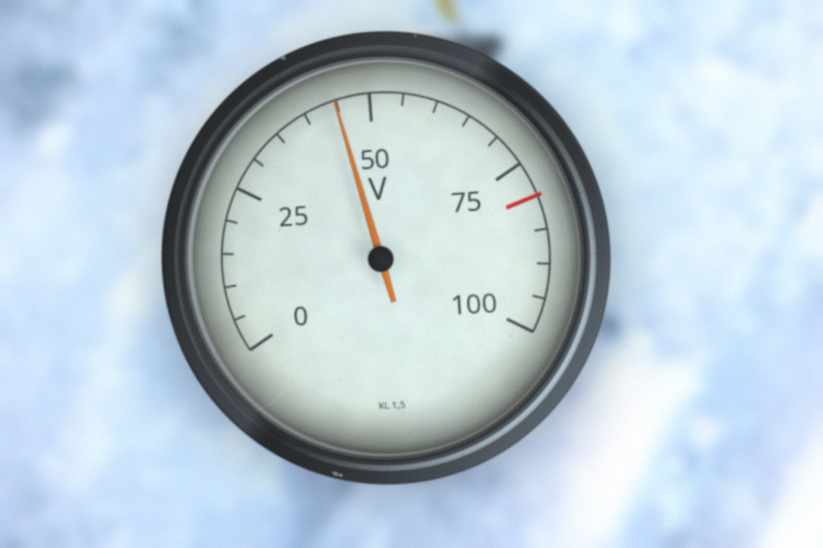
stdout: 45 V
